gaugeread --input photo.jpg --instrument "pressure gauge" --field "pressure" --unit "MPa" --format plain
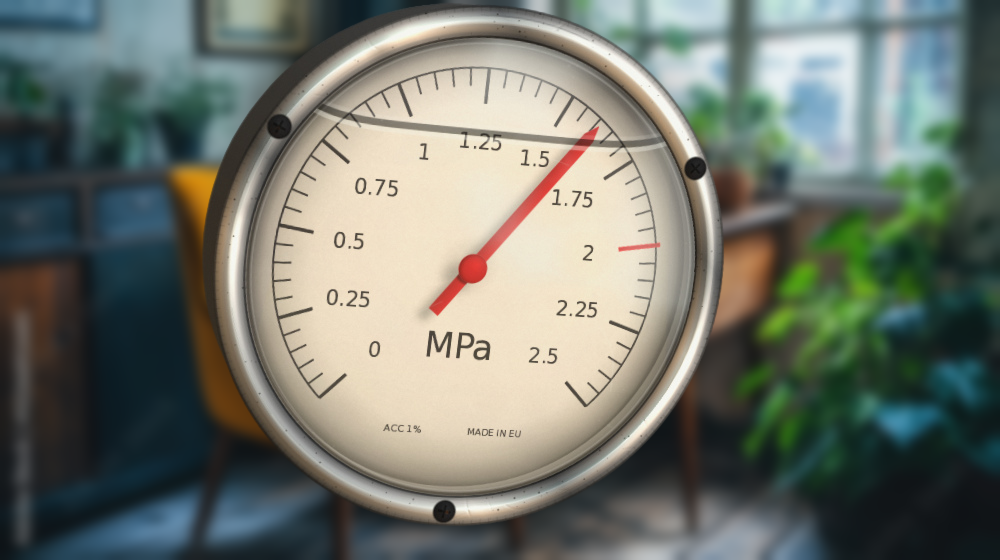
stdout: 1.6 MPa
